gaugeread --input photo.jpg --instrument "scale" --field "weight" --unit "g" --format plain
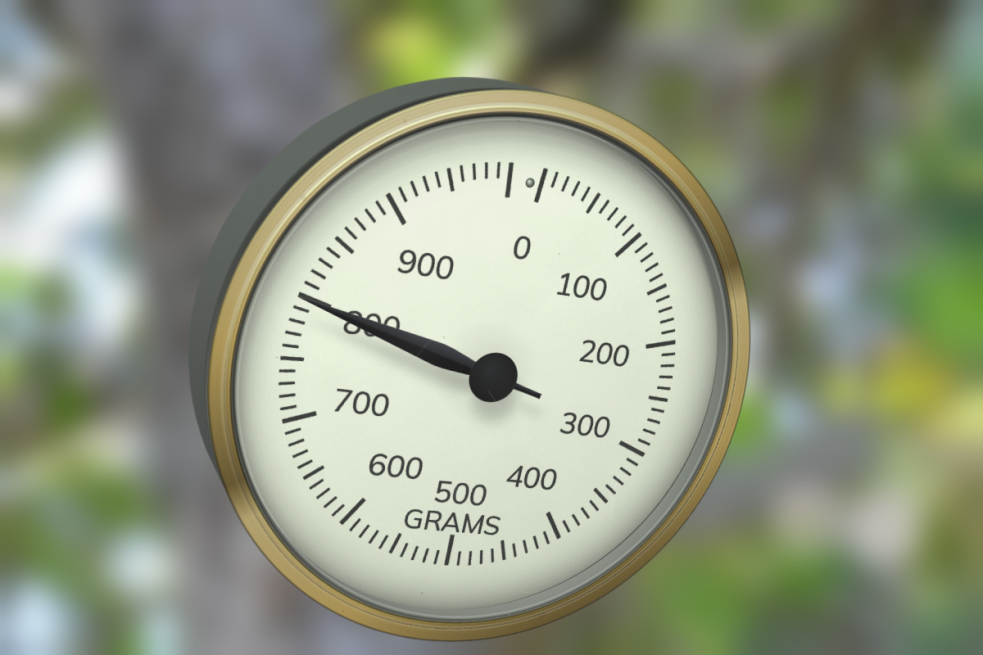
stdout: 800 g
